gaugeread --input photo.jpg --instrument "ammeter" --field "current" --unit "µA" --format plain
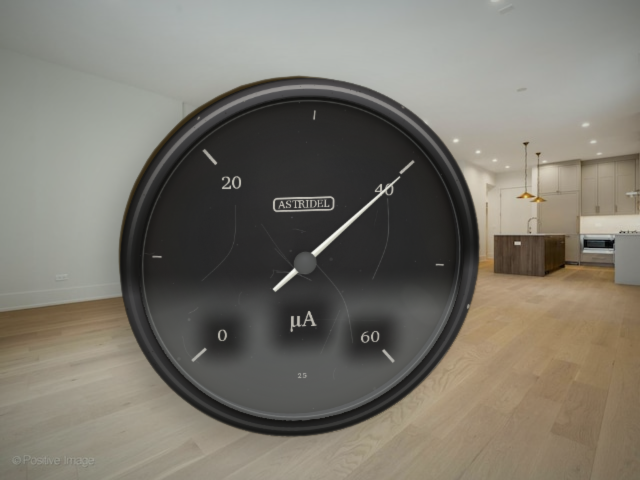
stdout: 40 µA
